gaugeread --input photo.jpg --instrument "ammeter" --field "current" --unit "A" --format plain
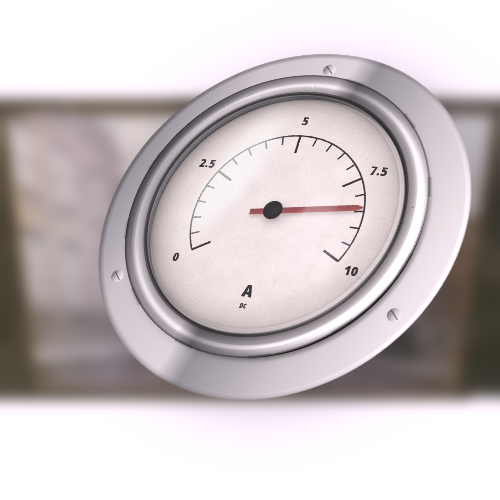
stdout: 8.5 A
